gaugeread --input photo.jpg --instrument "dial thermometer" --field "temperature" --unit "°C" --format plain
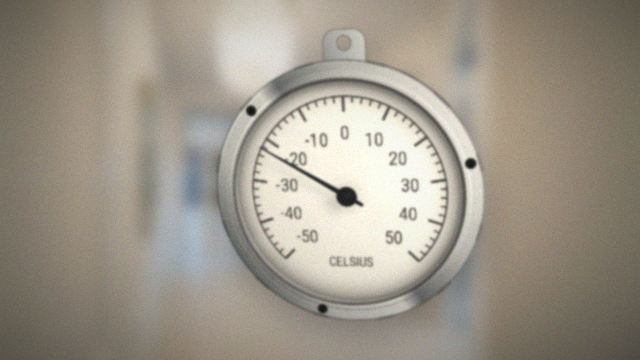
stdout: -22 °C
